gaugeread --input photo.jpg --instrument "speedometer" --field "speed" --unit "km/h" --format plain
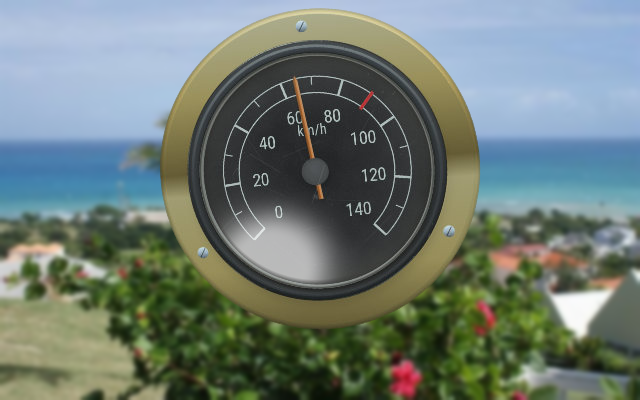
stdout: 65 km/h
